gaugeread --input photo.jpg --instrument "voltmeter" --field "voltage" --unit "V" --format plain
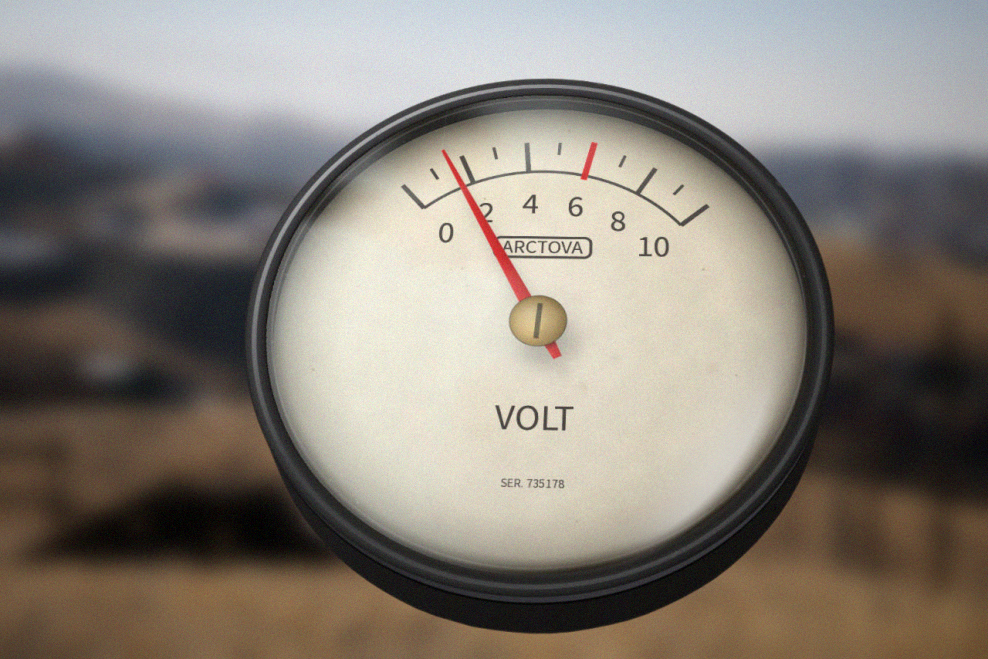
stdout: 1.5 V
